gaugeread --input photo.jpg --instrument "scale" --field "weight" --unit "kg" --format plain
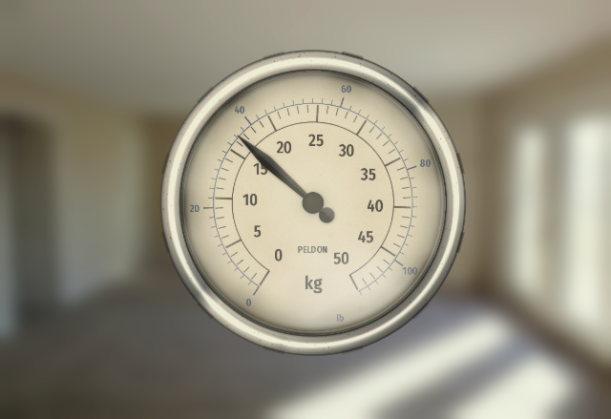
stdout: 16.5 kg
